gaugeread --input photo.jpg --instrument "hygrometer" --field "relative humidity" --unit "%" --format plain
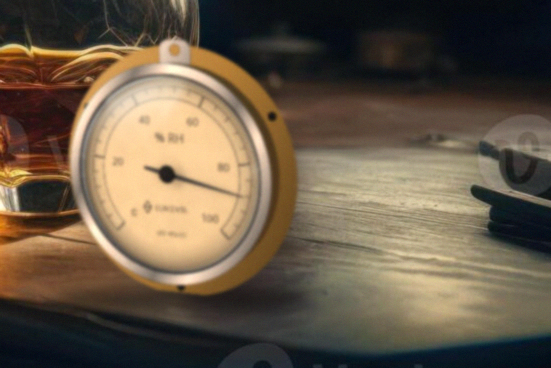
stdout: 88 %
